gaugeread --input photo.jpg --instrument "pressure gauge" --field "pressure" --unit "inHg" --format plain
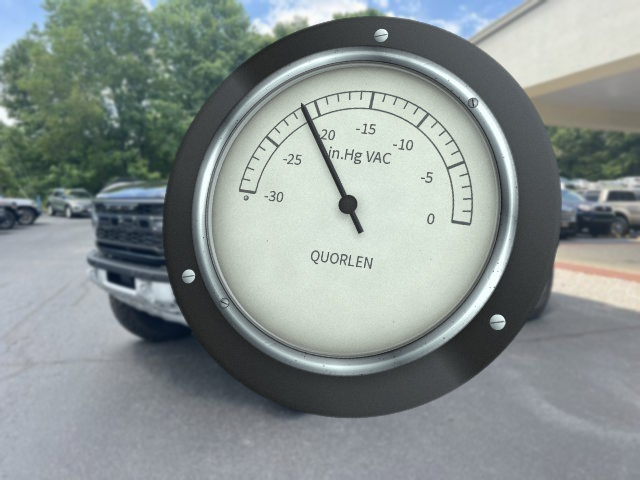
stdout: -21 inHg
